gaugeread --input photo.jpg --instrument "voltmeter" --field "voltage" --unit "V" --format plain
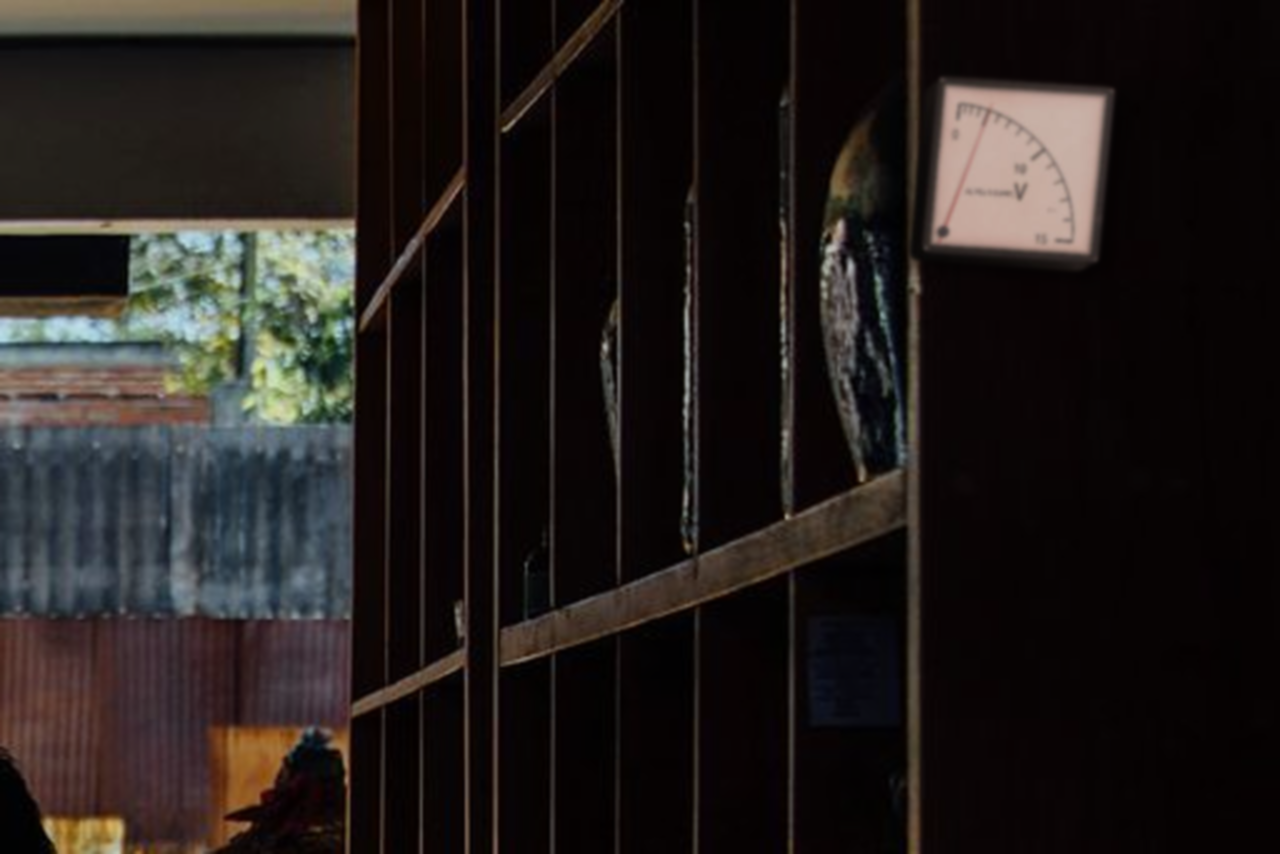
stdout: 5 V
